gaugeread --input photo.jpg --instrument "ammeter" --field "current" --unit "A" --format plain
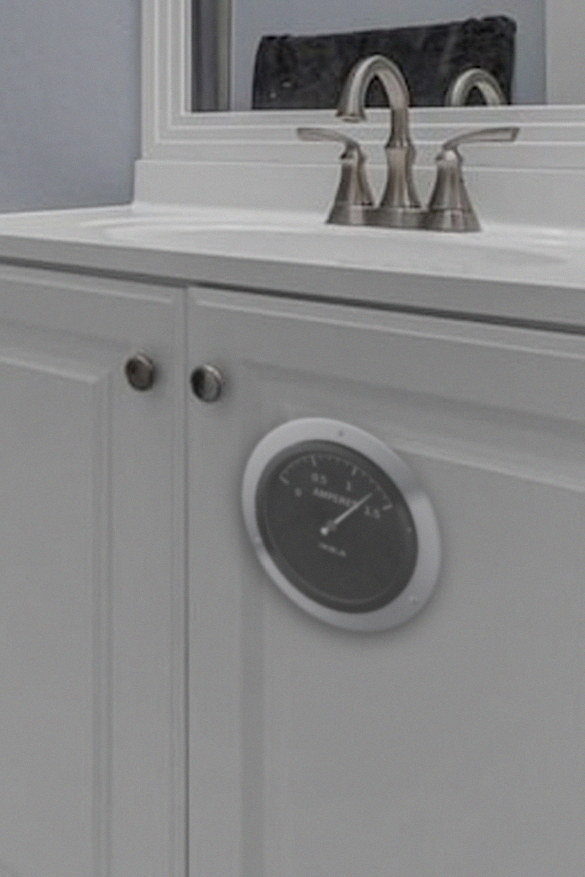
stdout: 1.3 A
